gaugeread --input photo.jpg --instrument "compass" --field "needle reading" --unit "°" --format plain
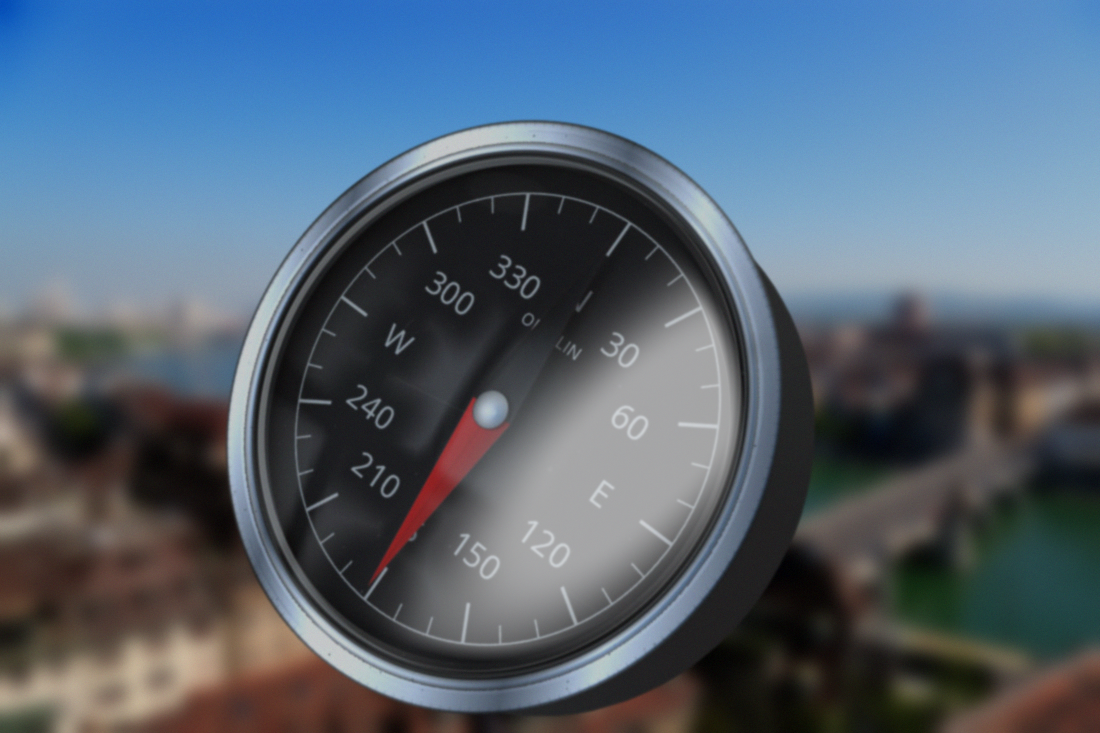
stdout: 180 °
